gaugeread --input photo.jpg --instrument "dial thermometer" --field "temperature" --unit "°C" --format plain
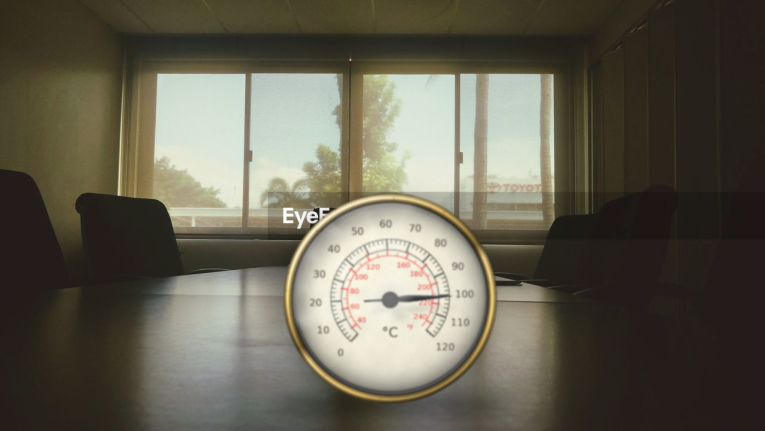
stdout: 100 °C
